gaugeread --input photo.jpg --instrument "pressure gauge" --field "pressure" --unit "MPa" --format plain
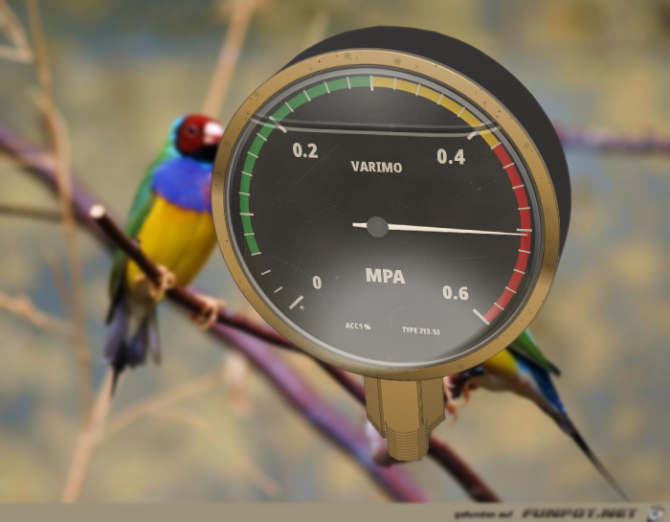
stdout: 0.5 MPa
